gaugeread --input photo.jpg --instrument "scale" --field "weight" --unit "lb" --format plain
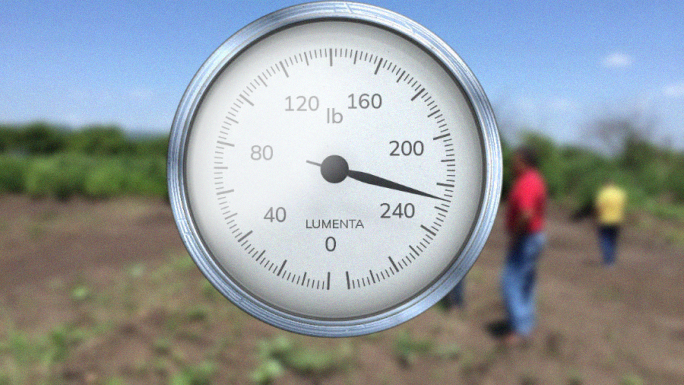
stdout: 226 lb
